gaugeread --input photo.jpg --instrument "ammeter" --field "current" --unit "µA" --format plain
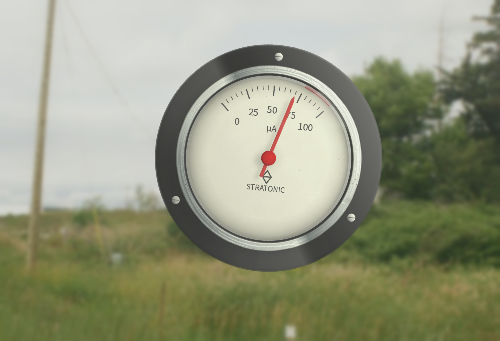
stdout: 70 µA
